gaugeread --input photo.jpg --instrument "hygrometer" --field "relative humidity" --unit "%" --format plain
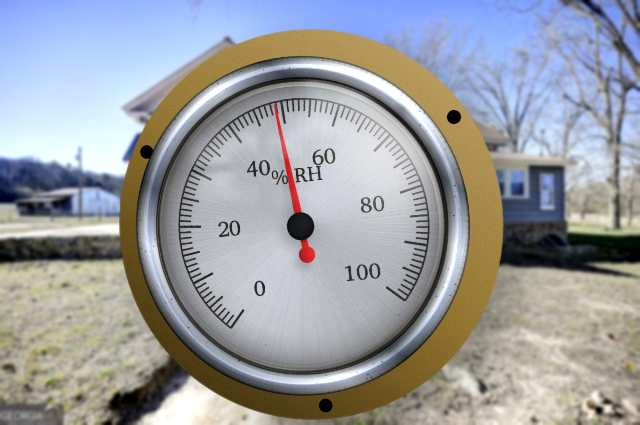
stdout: 49 %
